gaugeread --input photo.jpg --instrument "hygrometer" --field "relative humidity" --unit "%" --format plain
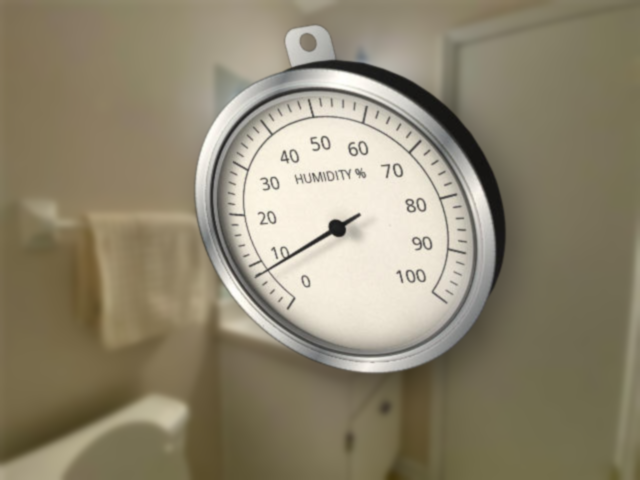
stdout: 8 %
